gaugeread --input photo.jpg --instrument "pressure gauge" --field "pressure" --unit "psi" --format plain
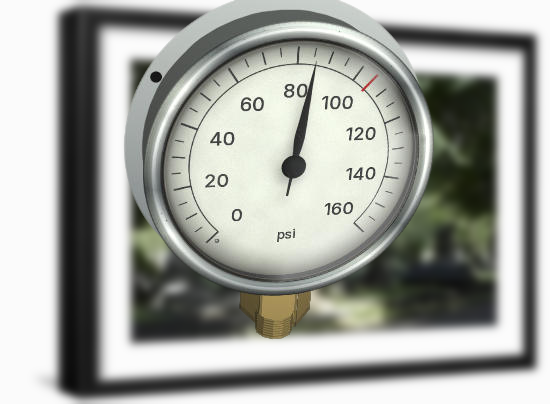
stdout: 85 psi
